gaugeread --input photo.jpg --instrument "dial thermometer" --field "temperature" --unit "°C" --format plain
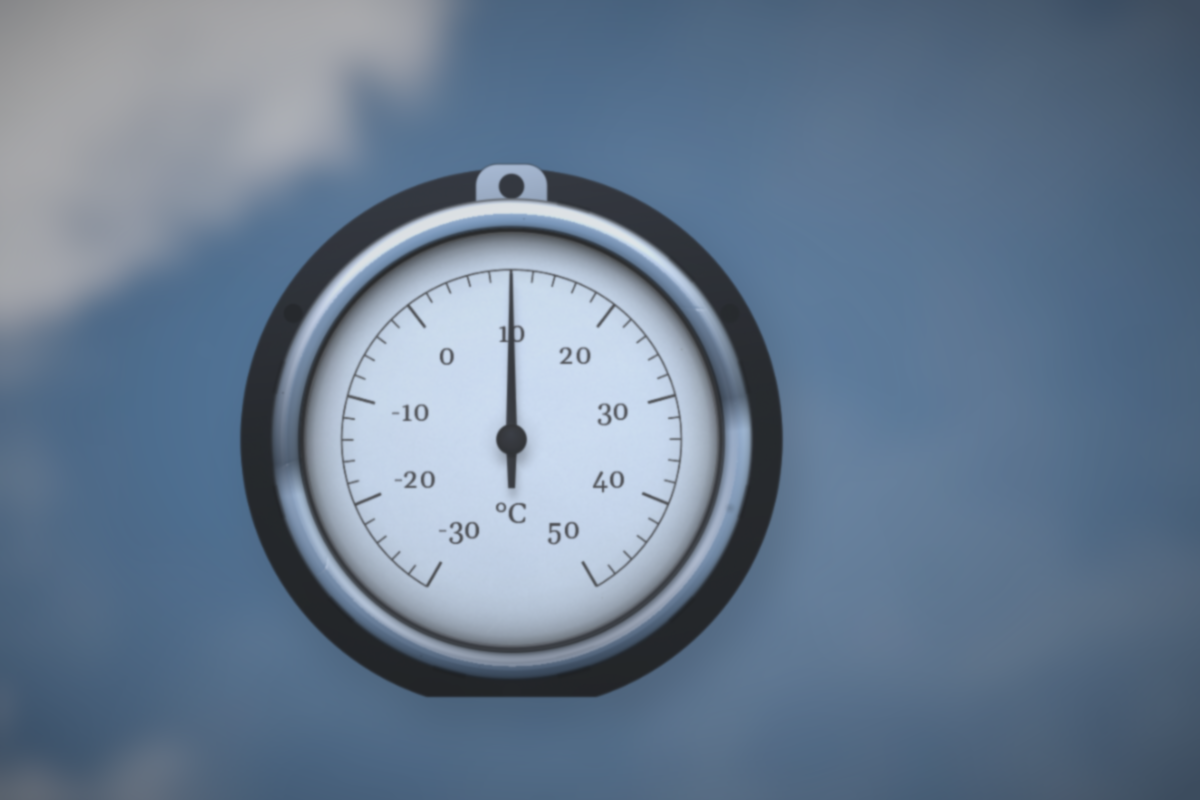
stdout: 10 °C
